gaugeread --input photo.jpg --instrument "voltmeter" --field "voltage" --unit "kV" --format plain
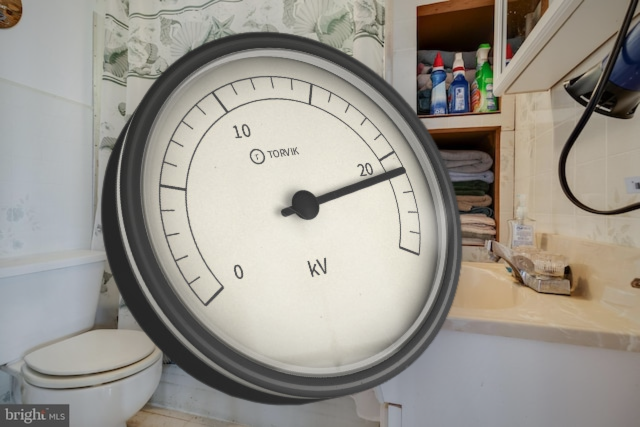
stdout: 21 kV
